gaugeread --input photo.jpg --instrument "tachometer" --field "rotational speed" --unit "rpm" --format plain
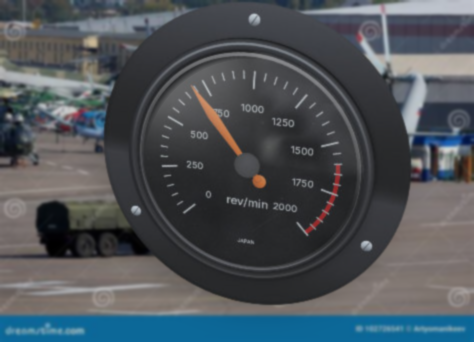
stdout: 700 rpm
